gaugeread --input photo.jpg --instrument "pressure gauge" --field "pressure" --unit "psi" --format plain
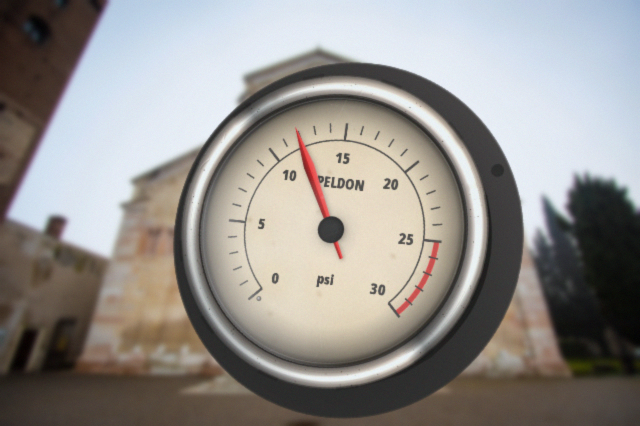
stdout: 12 psi
